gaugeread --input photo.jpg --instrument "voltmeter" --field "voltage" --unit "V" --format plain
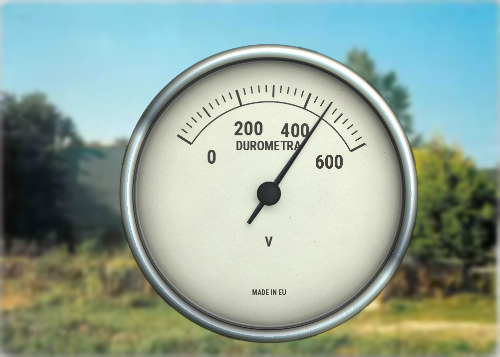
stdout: 460 V
